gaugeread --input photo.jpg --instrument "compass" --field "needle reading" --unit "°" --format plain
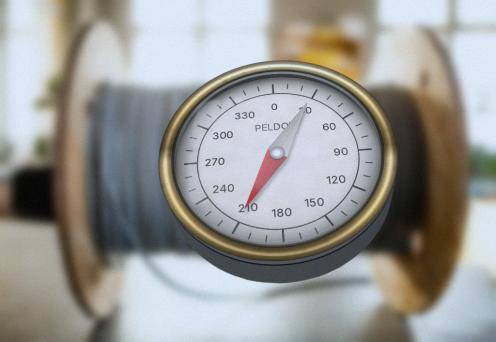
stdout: 210 °
